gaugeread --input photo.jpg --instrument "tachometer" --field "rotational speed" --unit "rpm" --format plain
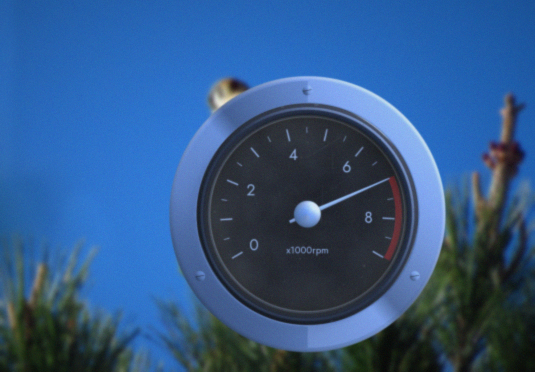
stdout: 7000 rpm
